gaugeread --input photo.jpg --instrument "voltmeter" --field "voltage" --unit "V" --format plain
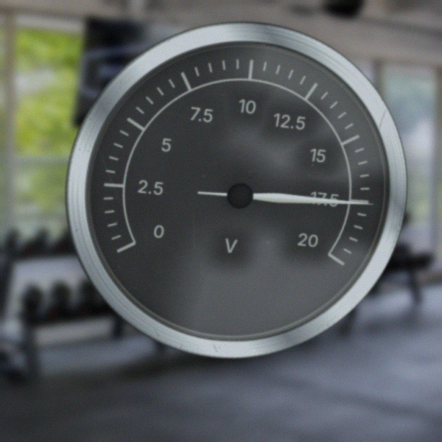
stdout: 17.5 V
